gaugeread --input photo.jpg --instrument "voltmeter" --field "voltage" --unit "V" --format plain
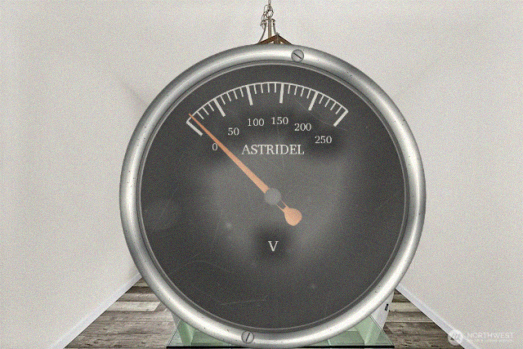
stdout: 10 V
